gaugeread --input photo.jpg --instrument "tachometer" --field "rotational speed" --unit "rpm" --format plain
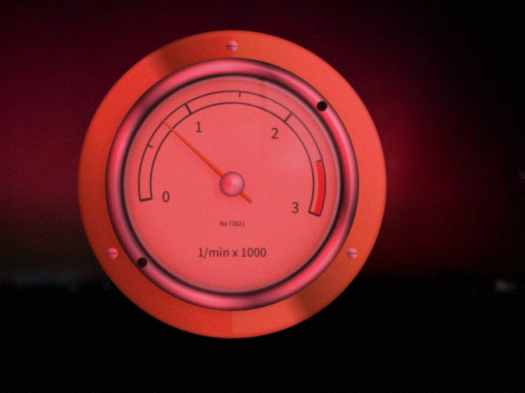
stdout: 750 rpm
